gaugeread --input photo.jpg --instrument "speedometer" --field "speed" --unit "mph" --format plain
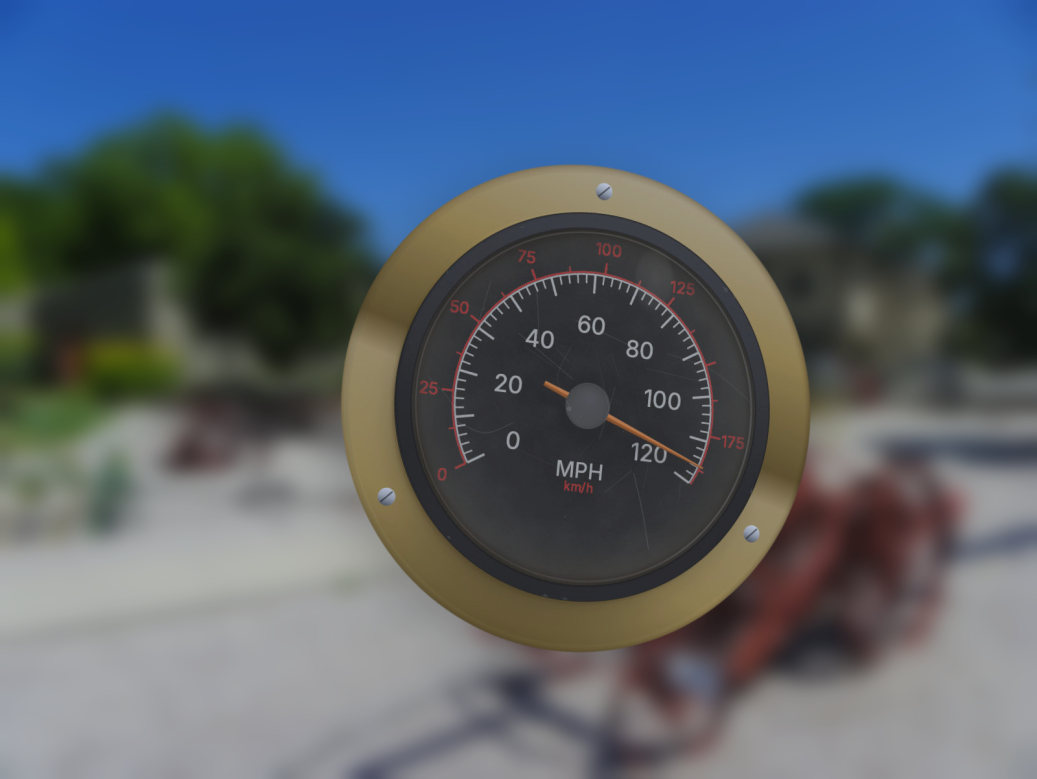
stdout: 116 mph
